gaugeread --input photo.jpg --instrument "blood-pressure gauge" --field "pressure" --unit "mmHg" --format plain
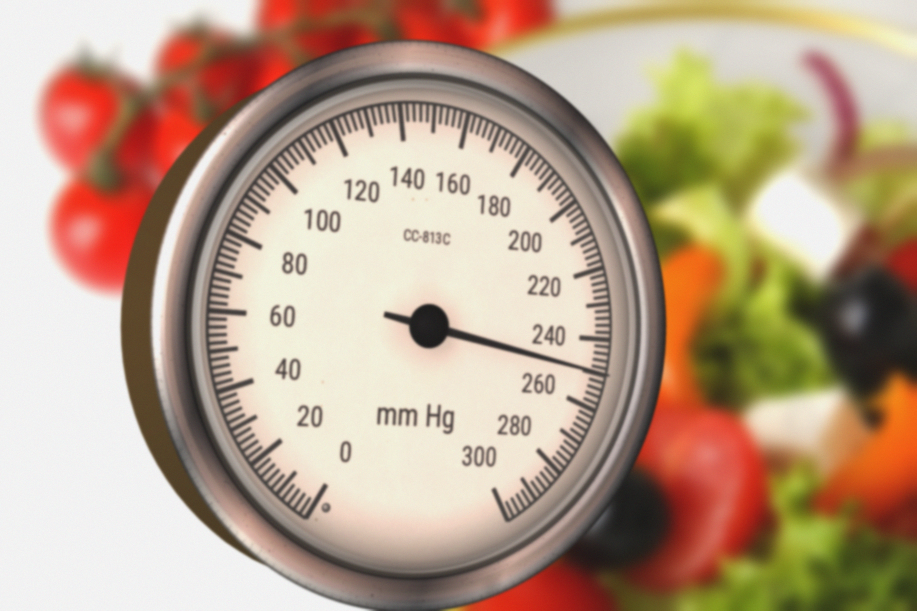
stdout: 250 mmHg
